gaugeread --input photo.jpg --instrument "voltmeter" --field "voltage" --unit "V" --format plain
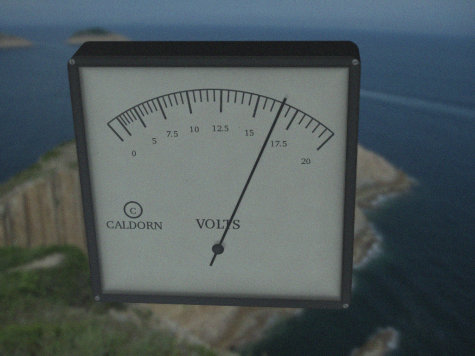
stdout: 16.5 V
